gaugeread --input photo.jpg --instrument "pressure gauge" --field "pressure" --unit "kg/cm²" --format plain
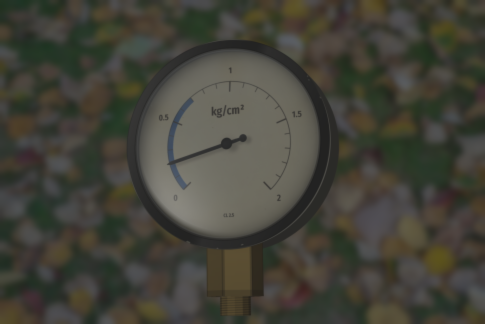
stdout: 0.2 kg/cm²
